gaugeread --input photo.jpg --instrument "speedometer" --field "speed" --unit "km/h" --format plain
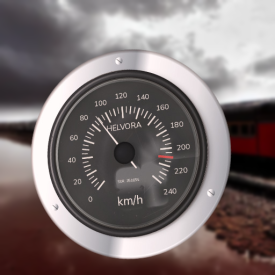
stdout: 90 km/h
